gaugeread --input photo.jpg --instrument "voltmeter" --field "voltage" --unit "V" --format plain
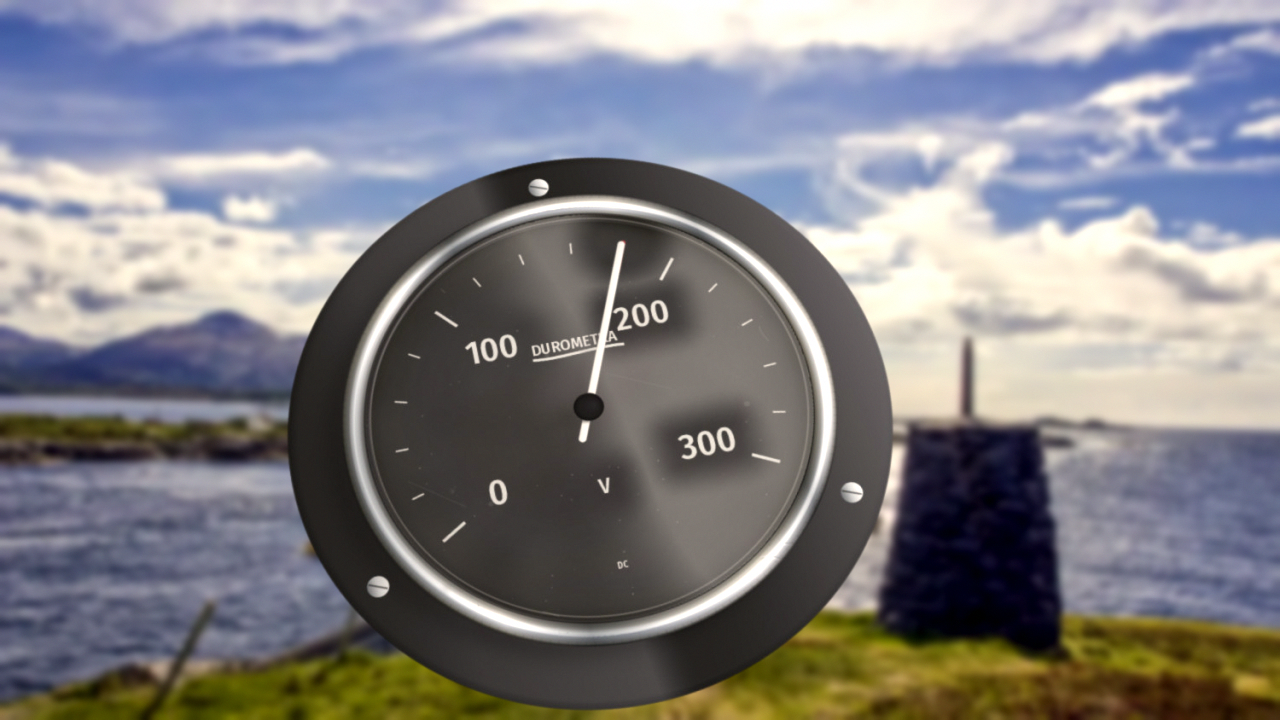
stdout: 180 V
